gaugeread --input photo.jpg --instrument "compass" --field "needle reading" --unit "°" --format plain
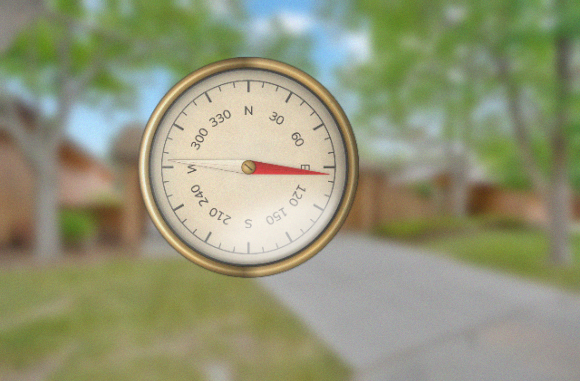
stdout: 95 °
